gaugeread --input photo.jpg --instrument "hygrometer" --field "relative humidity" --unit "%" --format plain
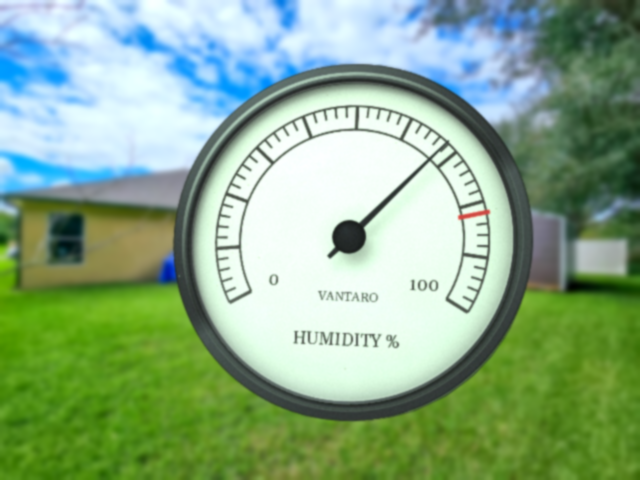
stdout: 68 %
